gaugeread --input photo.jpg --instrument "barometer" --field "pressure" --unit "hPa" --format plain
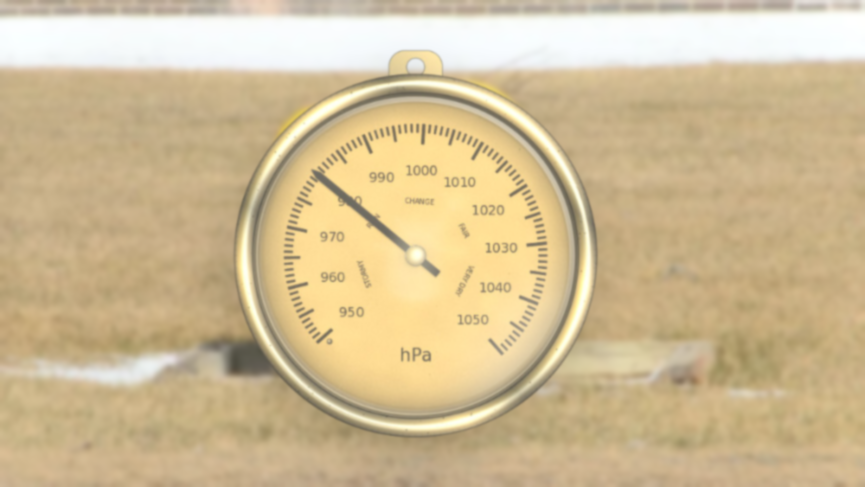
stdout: 980 hPa
